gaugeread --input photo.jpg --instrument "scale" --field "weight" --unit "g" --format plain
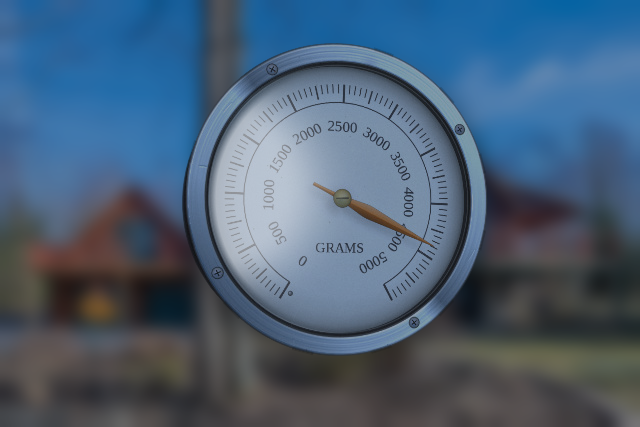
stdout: 4400 g
